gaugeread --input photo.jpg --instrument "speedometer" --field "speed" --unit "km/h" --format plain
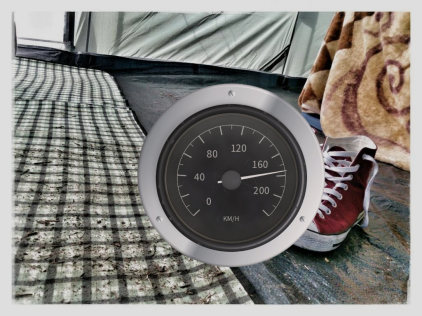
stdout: 175 km/h
